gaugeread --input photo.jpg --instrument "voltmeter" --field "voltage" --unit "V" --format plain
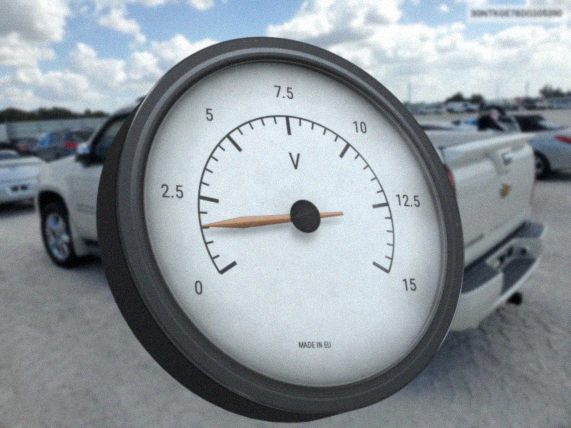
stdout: 1.5 V
